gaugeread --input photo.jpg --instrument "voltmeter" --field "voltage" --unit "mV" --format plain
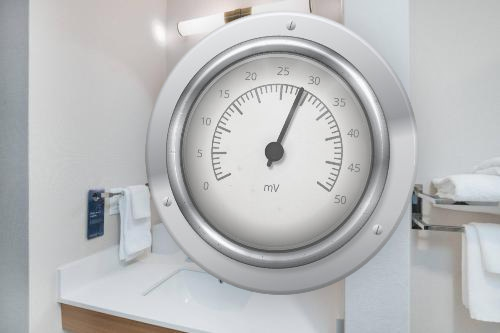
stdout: 29 mV
